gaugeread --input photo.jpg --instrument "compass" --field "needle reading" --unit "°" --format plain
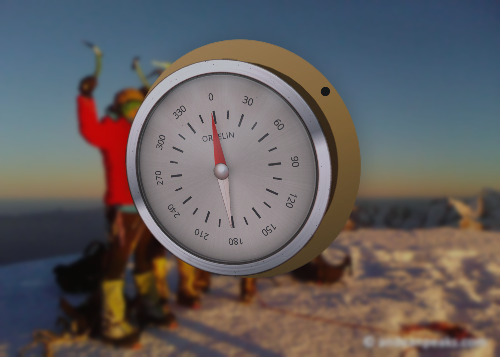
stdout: 0 °
